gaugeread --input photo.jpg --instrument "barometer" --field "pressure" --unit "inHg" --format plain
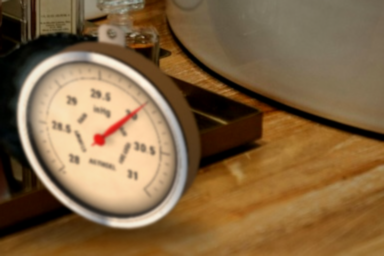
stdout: 30 inHg
